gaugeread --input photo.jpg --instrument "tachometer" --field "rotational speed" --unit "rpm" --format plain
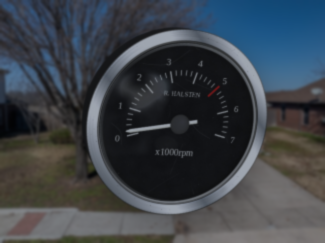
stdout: 200 rpm
